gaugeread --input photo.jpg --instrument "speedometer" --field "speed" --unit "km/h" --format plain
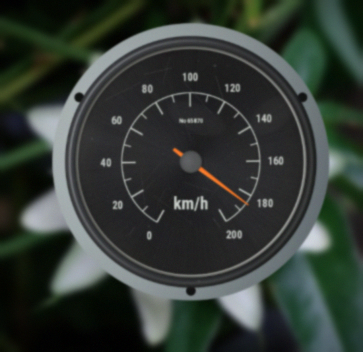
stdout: 185 km/h
